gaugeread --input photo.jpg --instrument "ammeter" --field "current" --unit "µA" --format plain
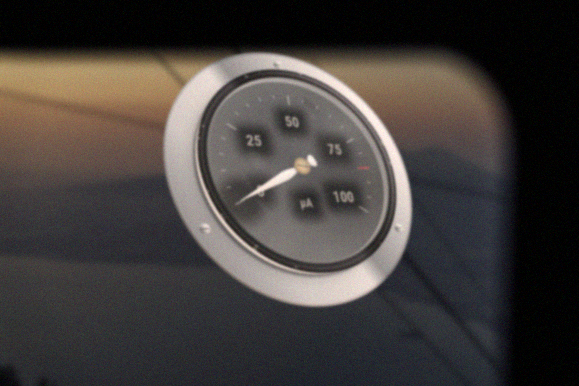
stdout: 0 µA
